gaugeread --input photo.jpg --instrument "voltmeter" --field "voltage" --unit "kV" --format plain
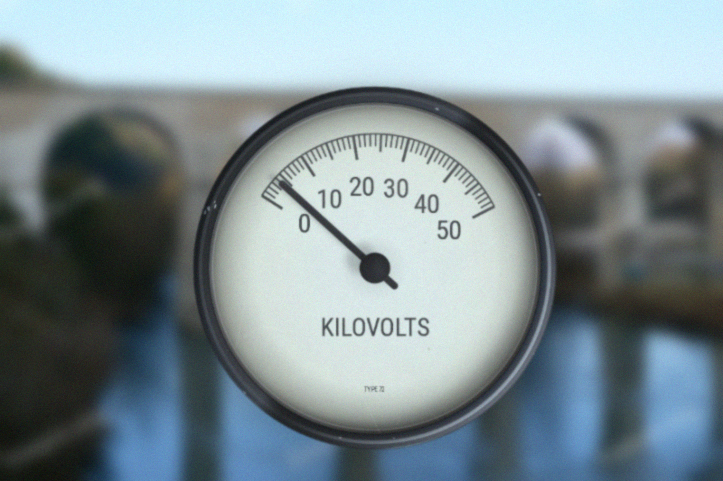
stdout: 4 kV
